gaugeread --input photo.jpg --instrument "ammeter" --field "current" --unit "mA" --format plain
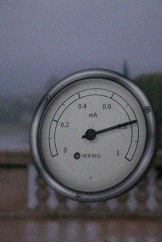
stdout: 0.8 mA
